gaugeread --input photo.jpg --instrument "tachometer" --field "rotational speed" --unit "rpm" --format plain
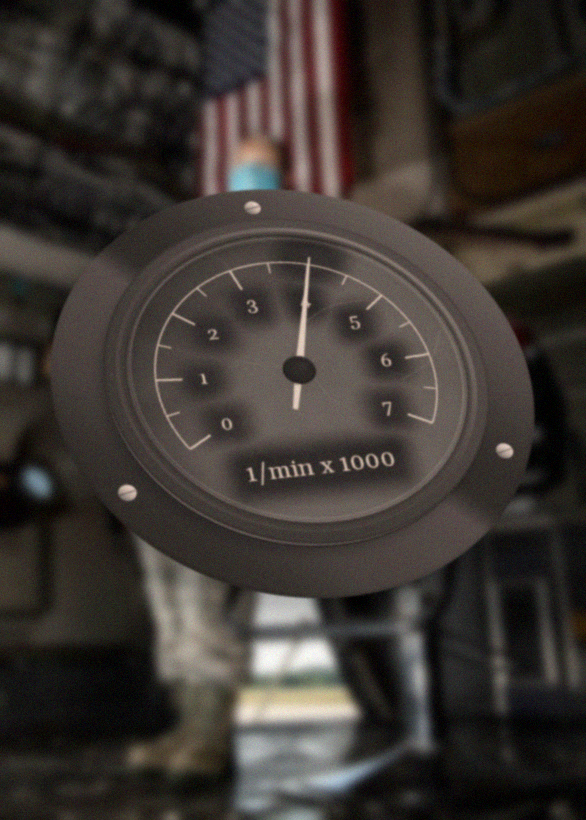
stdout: 4000 rpm
